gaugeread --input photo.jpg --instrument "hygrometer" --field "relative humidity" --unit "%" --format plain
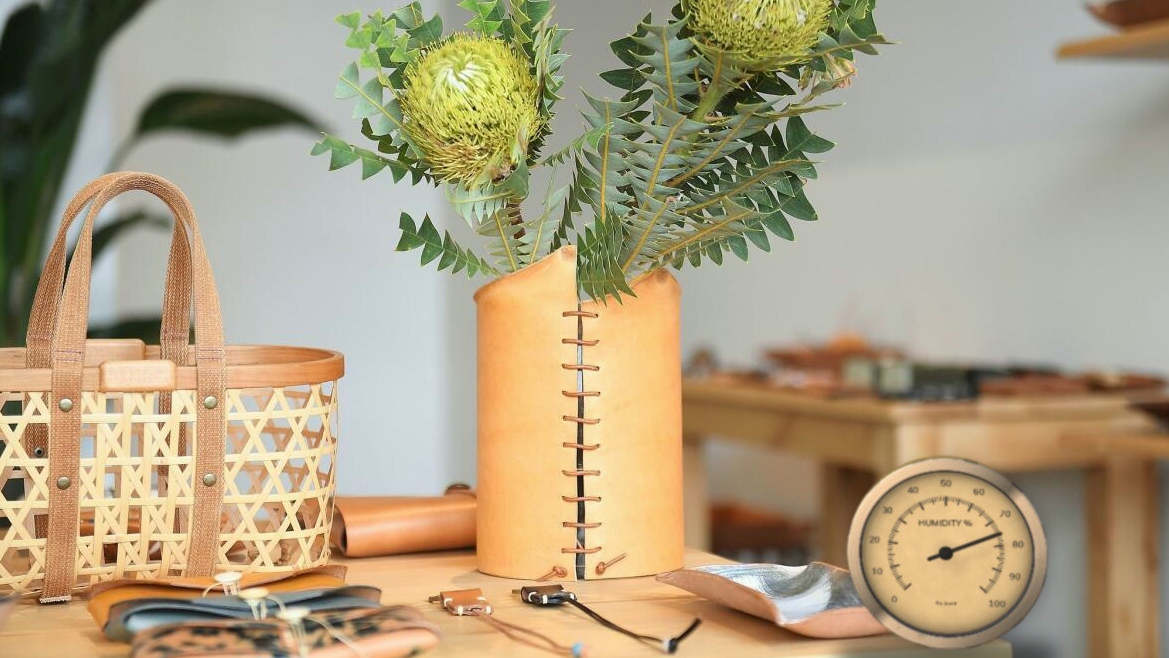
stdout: 75 %
